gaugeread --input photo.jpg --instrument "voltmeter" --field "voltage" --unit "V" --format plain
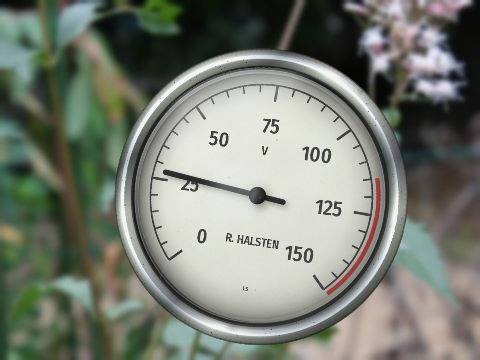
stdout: 27.5 V
